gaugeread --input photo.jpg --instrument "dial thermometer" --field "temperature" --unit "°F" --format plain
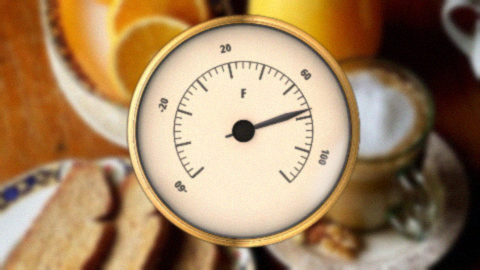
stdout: 76 °F
